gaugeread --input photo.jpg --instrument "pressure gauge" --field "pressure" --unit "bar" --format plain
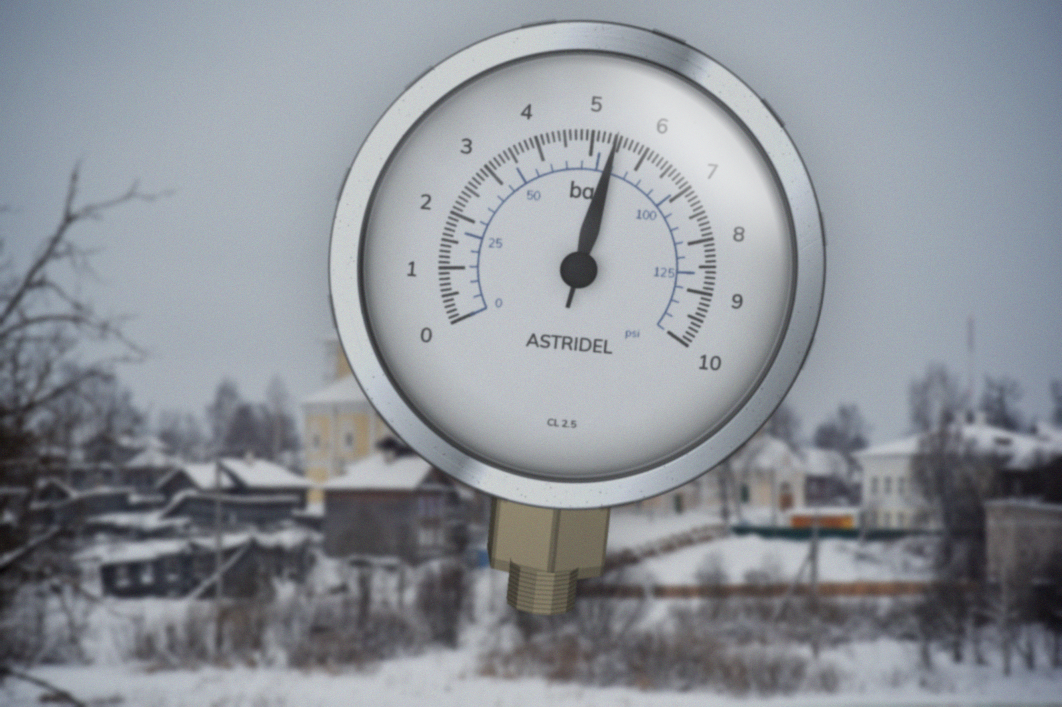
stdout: 5.4 bar
